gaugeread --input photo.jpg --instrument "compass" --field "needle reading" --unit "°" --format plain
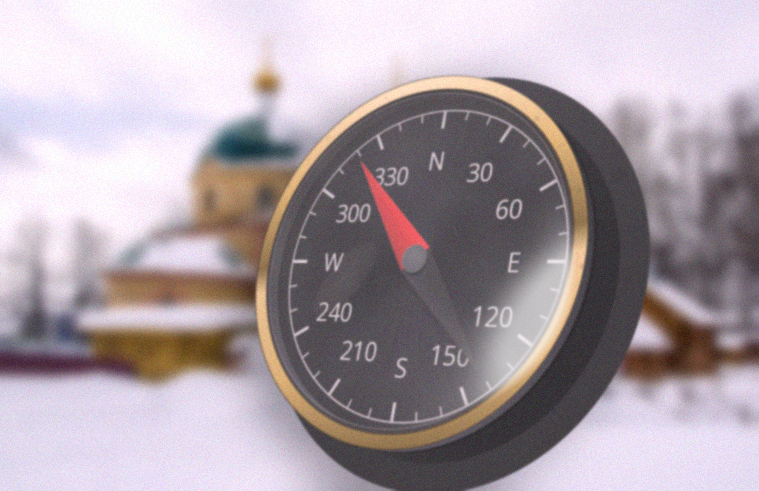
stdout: 320 °
